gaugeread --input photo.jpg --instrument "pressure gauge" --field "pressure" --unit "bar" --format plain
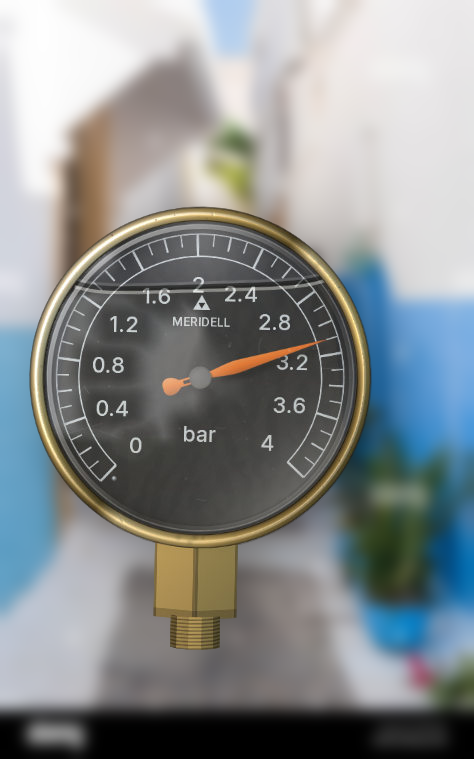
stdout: 3.1 bar
